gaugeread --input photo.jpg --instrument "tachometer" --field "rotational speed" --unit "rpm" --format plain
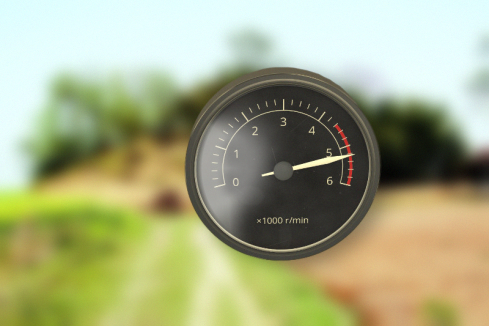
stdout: 5200 rpm
